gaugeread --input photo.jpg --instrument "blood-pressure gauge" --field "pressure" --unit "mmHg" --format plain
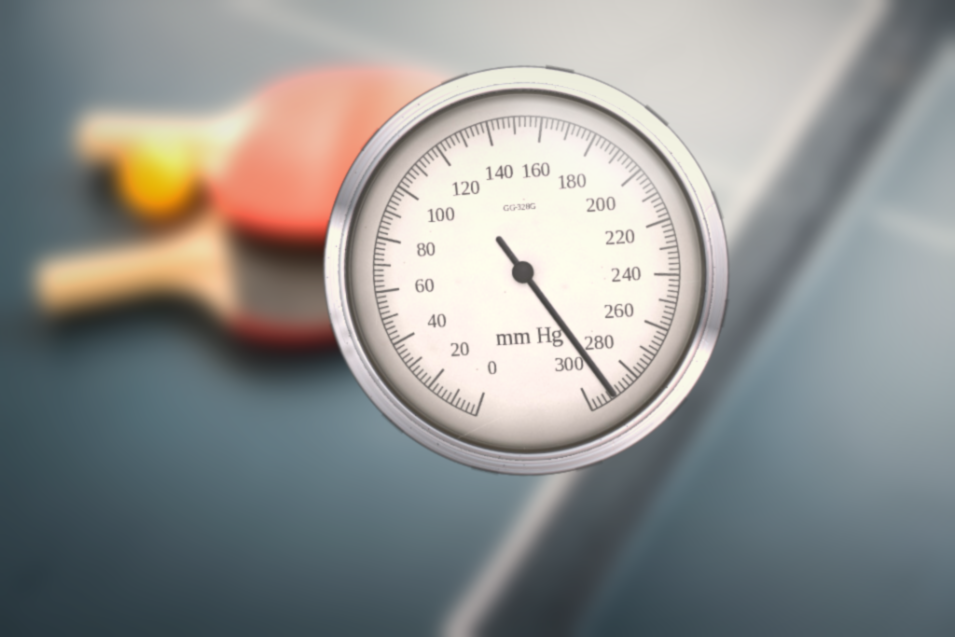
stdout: 290 mmHg
